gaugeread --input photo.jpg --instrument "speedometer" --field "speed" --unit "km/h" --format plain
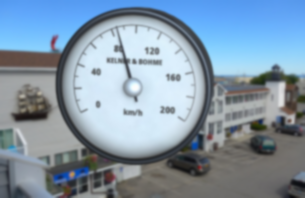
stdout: 85 km/h
